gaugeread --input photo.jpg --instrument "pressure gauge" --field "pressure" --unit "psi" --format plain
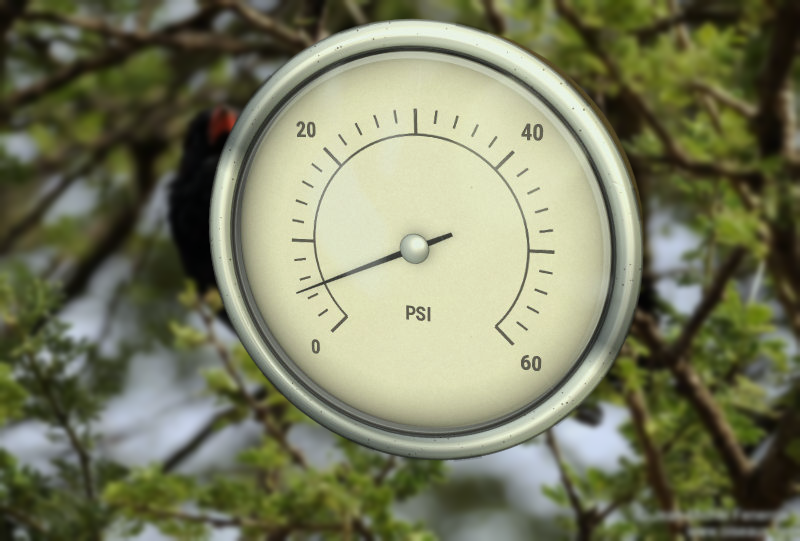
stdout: 5 psi
